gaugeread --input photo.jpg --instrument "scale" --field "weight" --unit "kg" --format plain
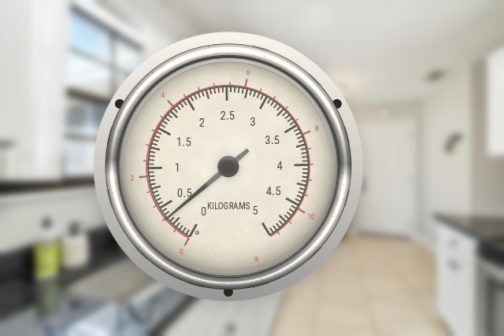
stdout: 0.35 kg
